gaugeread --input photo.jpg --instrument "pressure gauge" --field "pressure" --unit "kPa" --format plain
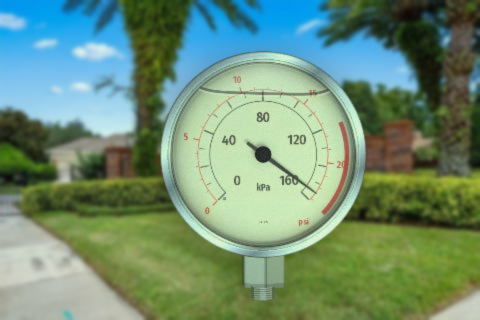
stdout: 155 kPa
